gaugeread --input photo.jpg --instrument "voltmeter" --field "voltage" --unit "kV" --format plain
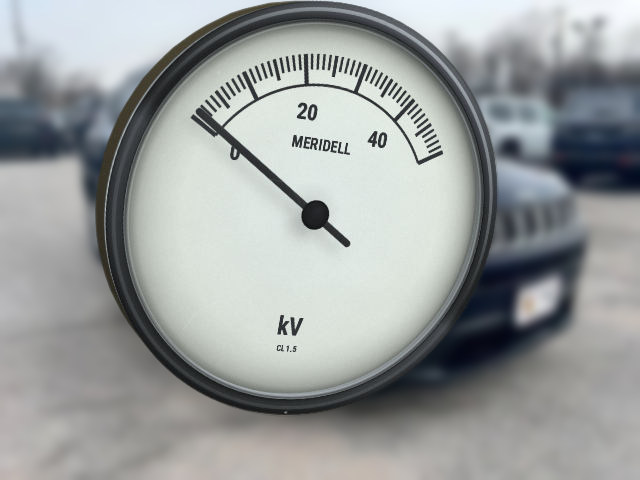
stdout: 1 kV
